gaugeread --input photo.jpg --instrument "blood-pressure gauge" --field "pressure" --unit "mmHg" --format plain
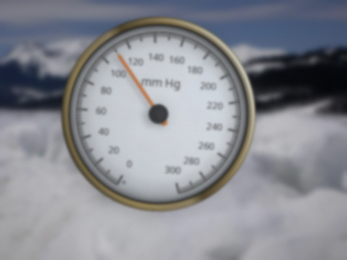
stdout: 110 mmHg
